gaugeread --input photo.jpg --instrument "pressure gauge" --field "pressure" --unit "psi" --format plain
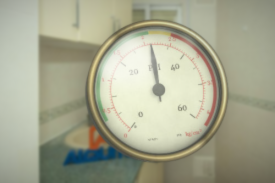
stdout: 30 psi
